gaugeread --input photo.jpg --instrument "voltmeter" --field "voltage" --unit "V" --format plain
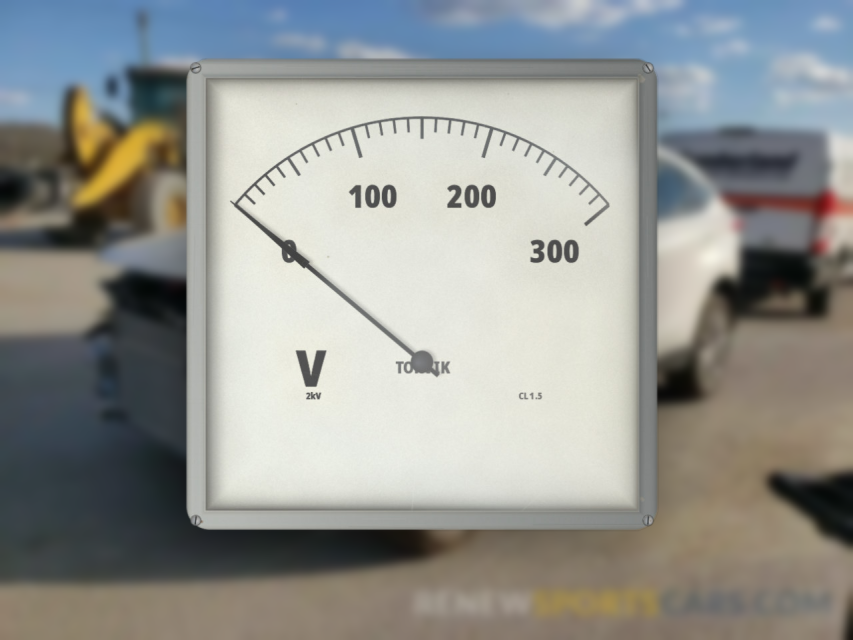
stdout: 0 V
